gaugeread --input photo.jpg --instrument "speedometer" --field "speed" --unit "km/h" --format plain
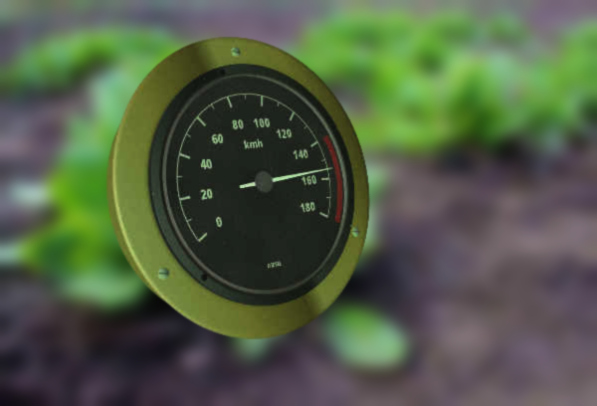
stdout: 155 km/h
